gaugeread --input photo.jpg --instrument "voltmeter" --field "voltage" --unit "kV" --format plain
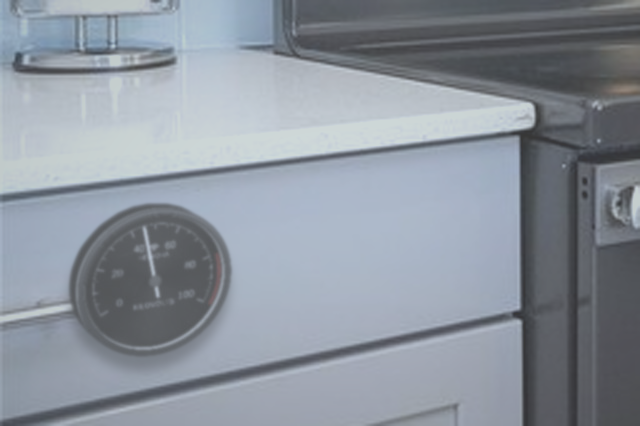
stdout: 45 kV
